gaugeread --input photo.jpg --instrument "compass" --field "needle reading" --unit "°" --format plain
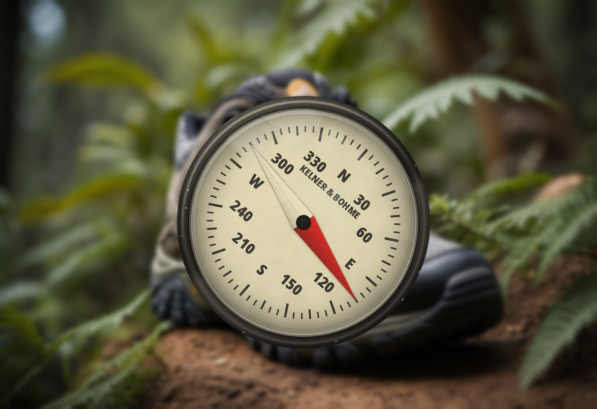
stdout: 105 °
